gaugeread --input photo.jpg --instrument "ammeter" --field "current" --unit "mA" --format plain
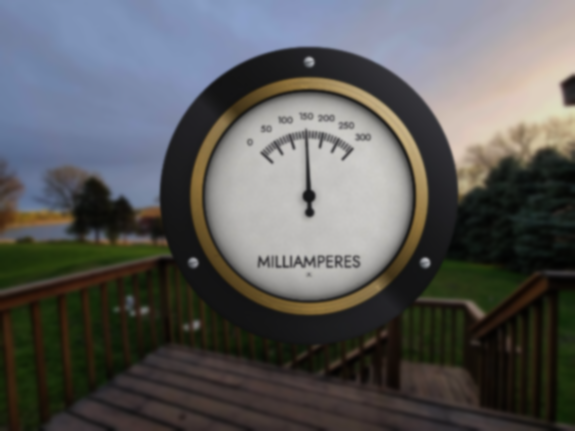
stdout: 150 mA
